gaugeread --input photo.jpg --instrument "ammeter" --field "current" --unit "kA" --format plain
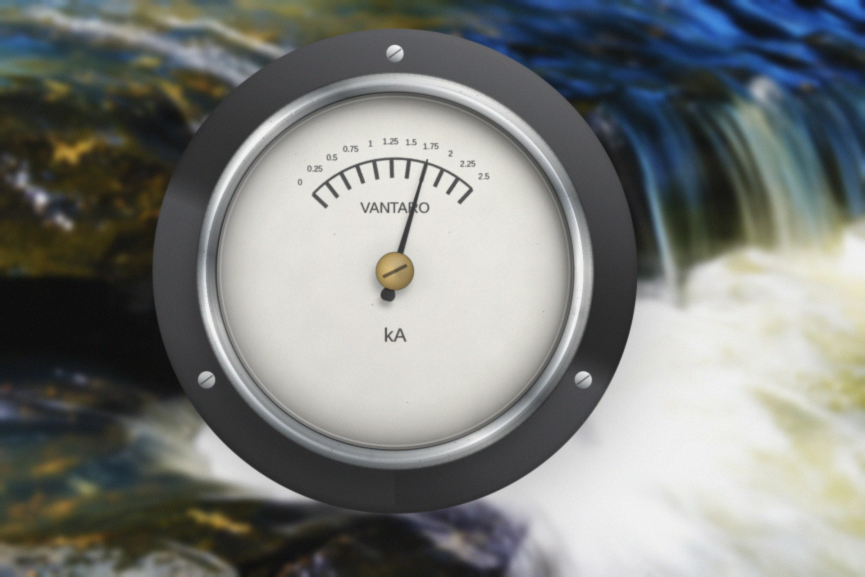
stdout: 1.75 kA
